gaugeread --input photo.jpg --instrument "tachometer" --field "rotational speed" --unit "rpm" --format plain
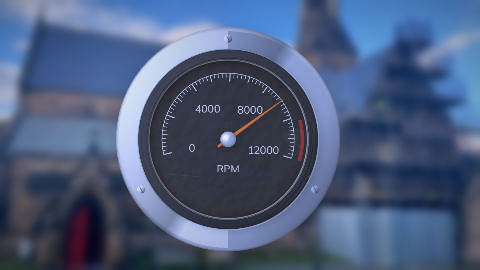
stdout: 9000 rpm
